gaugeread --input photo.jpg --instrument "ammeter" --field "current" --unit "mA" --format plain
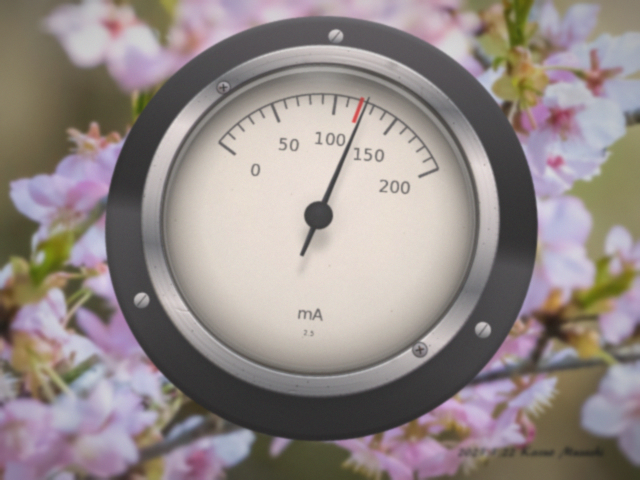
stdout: 125 mA
